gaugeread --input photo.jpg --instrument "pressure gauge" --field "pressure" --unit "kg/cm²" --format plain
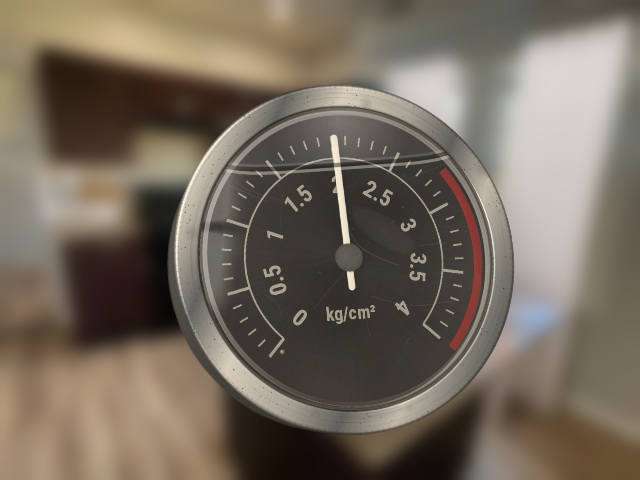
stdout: 2 kg/cm²
